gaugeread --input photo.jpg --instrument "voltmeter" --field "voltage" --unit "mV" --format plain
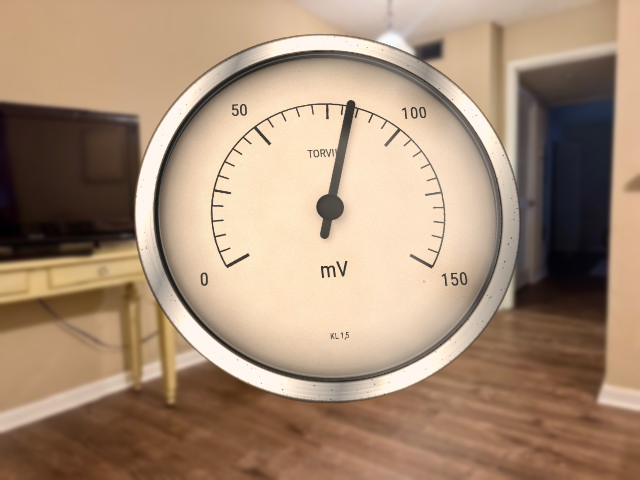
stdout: 82.5 mV
